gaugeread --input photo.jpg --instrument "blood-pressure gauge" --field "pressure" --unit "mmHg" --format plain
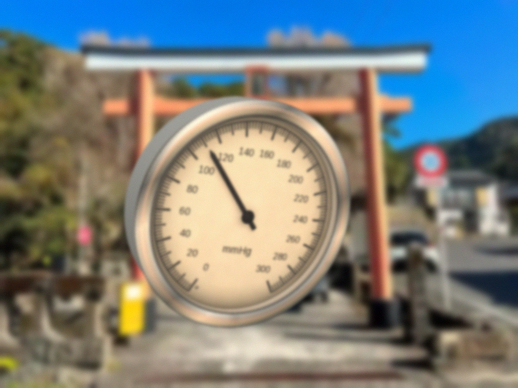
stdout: 110 mmHg
